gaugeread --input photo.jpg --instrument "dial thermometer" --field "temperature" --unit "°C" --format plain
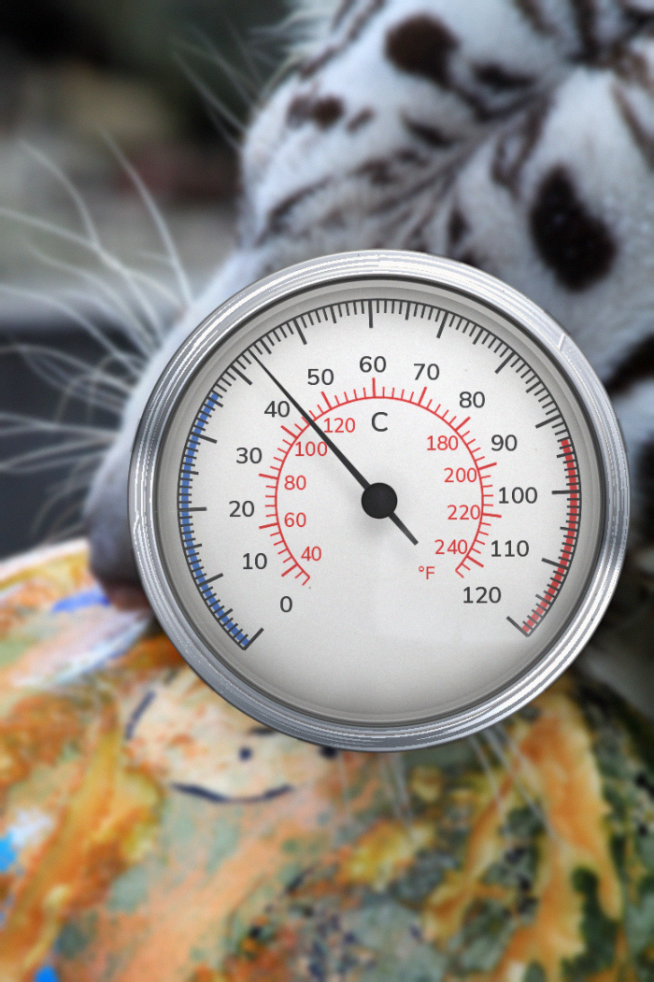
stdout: 43 °C
